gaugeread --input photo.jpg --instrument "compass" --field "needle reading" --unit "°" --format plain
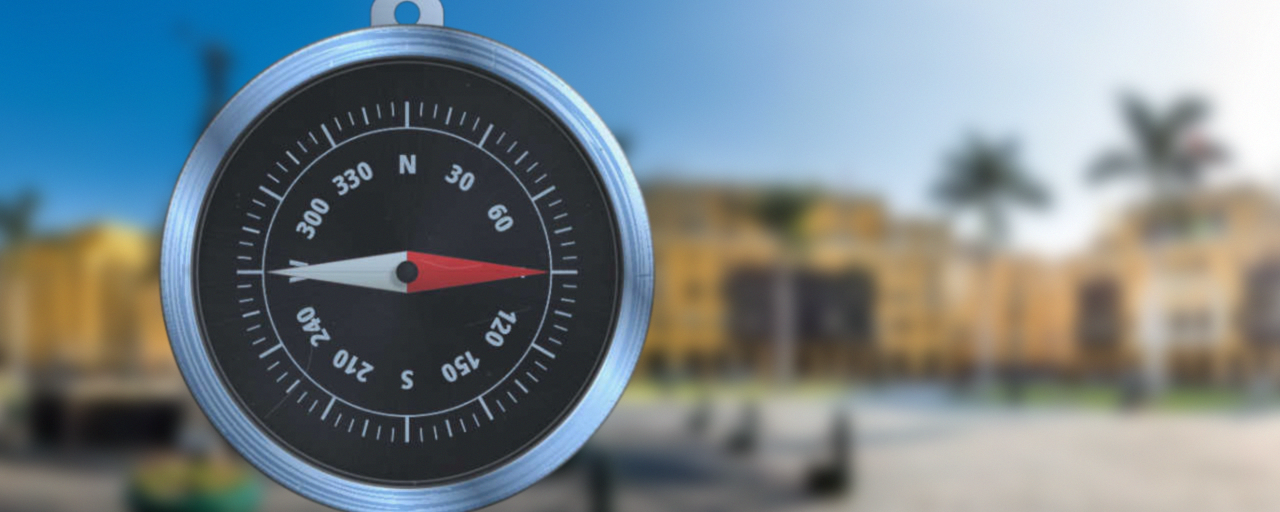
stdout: 90 °
